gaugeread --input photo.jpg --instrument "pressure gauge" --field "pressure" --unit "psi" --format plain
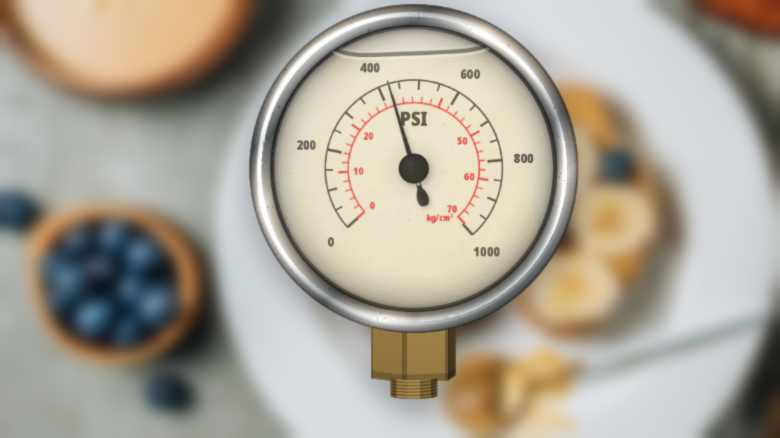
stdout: 425 psi
